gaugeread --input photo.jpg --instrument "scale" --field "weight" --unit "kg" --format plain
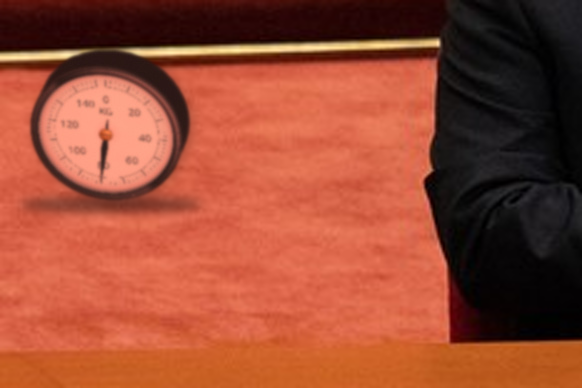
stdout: 80 kg
